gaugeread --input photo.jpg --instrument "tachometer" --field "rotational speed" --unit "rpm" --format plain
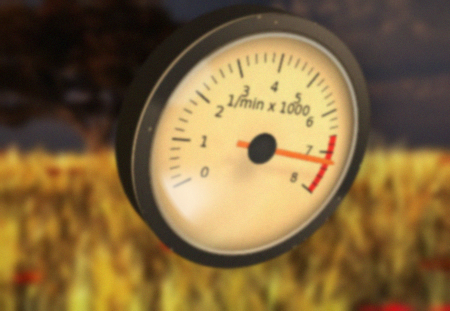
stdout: 7200 rpm
